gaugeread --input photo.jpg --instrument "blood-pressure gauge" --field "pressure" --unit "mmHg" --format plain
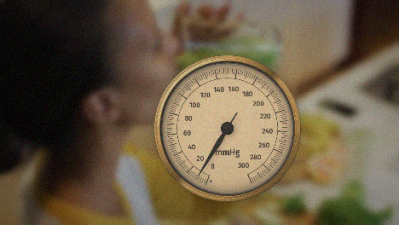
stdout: 10 mmHg
